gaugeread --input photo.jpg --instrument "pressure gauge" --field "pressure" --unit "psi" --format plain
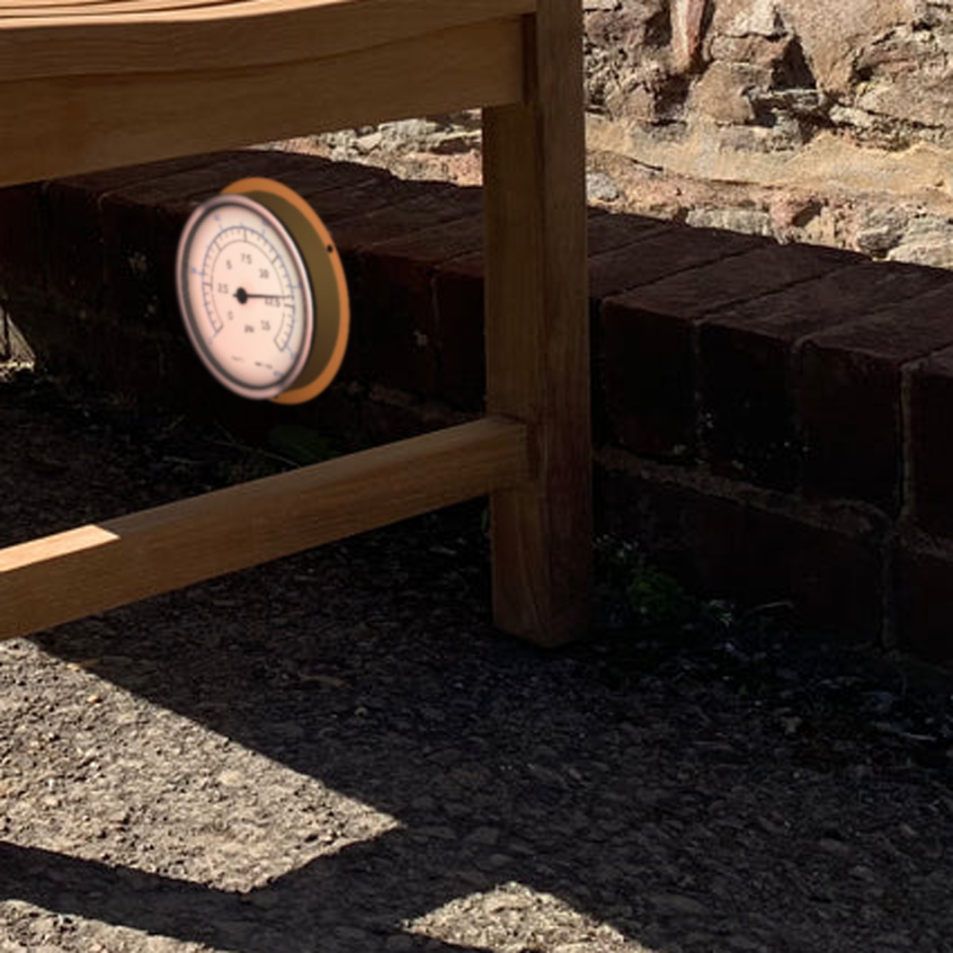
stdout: 12 psi
